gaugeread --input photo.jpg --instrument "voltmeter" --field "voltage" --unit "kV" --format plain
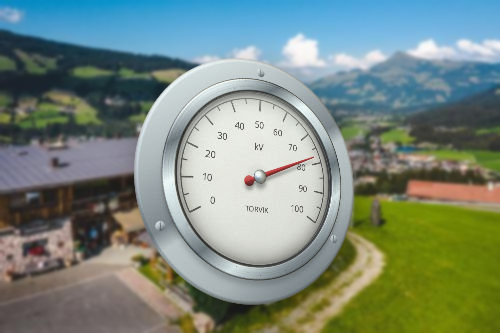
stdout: 77.5 kV
